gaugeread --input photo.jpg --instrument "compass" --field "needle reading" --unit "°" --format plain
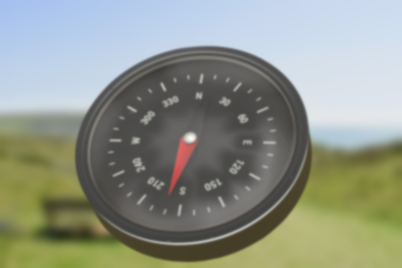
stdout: 190 °
